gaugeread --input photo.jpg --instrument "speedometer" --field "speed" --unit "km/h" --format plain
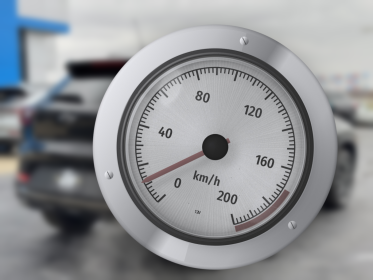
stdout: 12 km/h
